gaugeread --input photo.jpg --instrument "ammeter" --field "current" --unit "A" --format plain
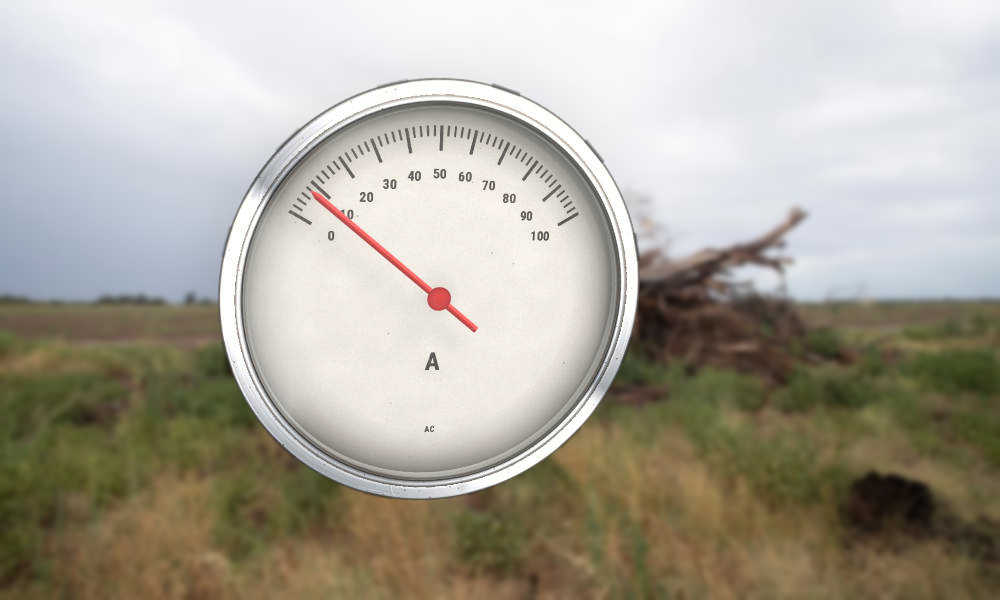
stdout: 8 A
